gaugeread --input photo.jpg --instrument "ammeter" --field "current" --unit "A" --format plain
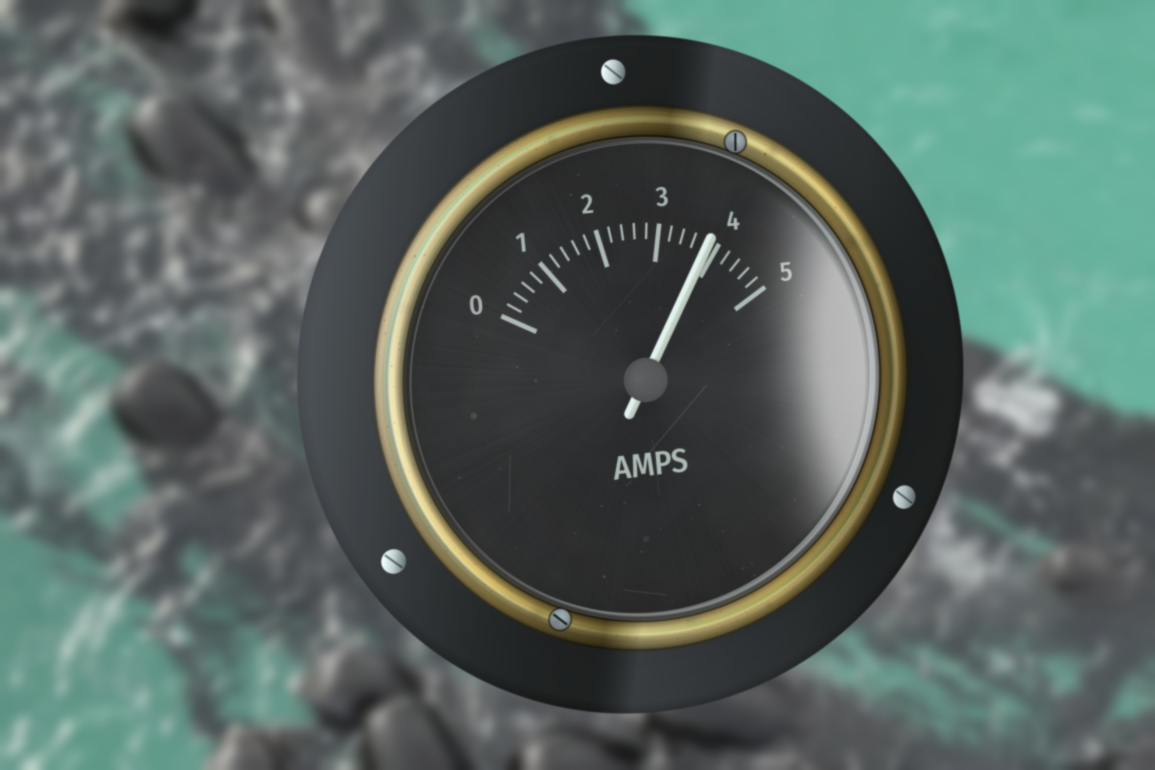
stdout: 3.8 A
